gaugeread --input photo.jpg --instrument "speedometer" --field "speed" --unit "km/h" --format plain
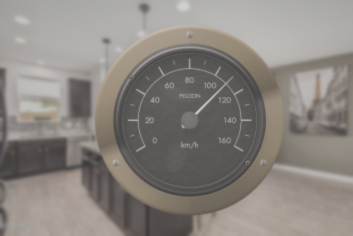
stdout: 110 km/h
